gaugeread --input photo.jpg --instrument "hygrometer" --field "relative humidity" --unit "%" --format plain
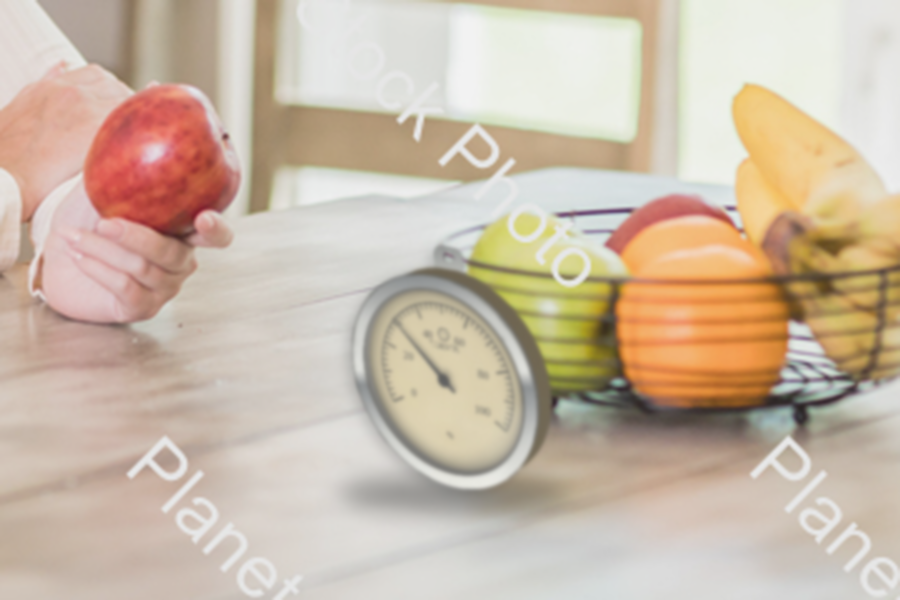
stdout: 30 %
